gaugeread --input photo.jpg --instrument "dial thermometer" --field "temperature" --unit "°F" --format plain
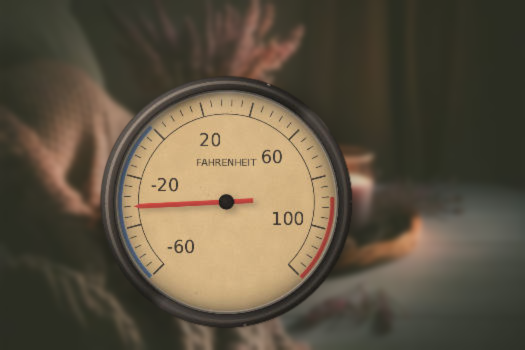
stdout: -32 °F
